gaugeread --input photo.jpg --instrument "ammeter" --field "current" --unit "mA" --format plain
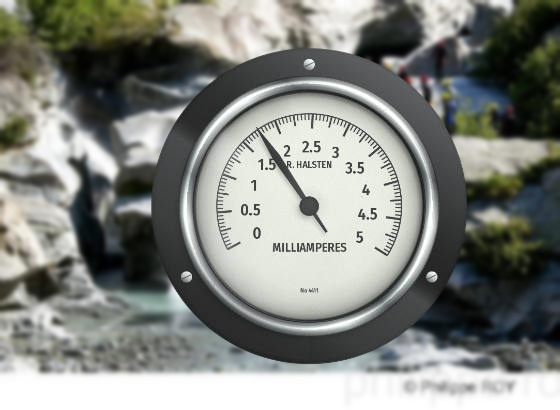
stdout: 1.75 mA
